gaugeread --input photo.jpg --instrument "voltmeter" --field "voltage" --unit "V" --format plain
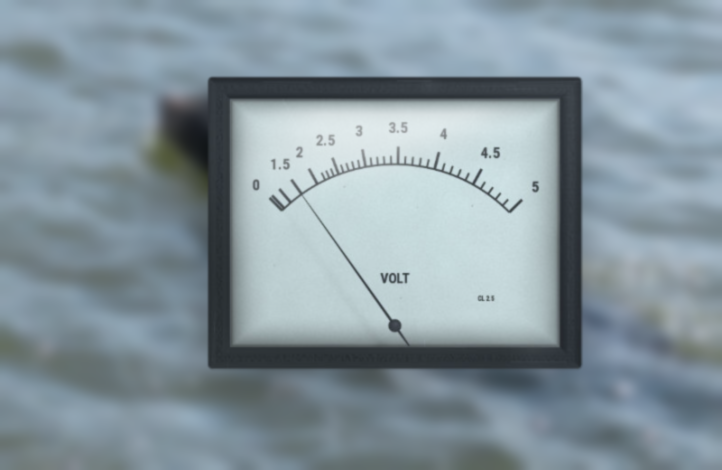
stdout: 1.5 V
